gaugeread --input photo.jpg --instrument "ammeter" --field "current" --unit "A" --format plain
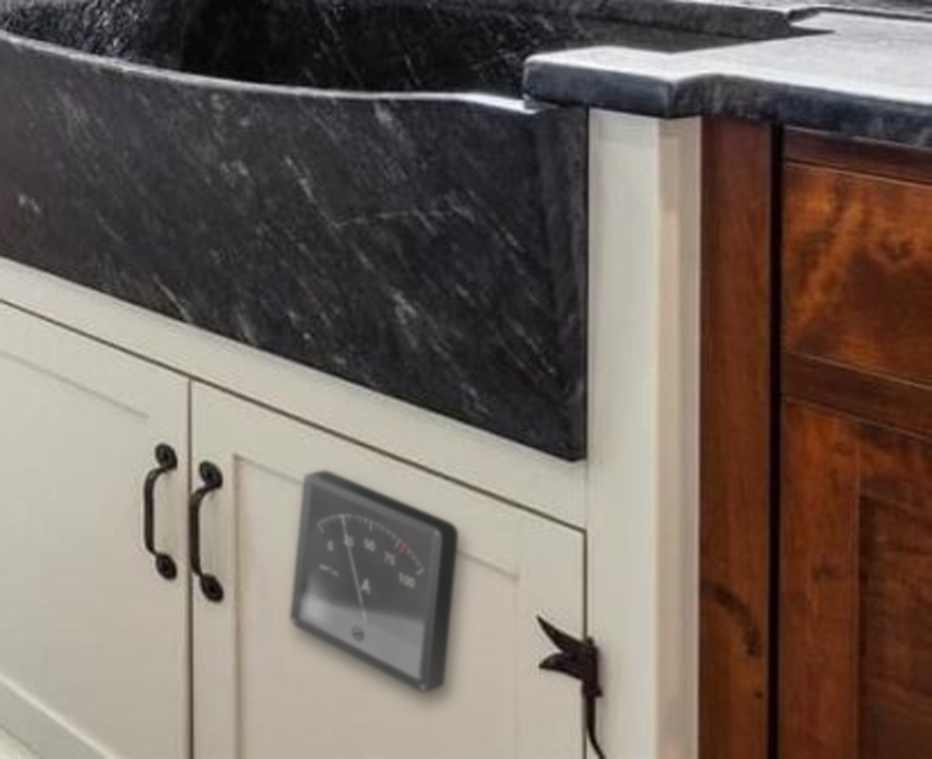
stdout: 25 A
